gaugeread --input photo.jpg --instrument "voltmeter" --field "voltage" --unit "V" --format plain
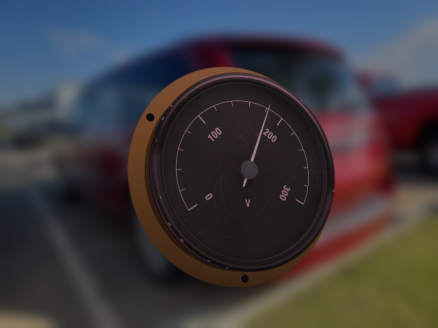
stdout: 180 V
